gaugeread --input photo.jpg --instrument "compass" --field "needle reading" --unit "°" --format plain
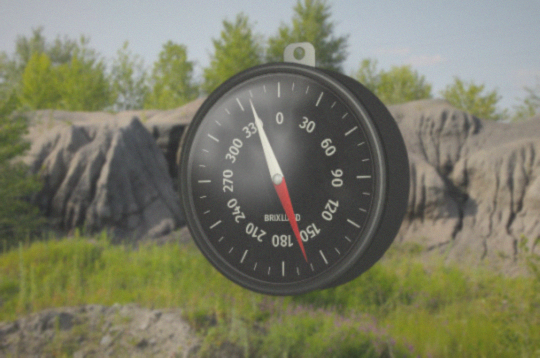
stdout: 160 °
